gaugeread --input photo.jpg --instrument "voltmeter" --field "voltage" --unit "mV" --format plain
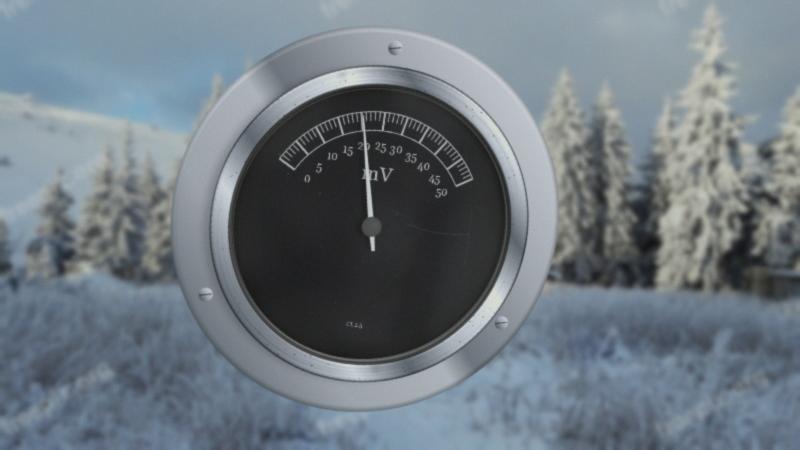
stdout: 20 mV
